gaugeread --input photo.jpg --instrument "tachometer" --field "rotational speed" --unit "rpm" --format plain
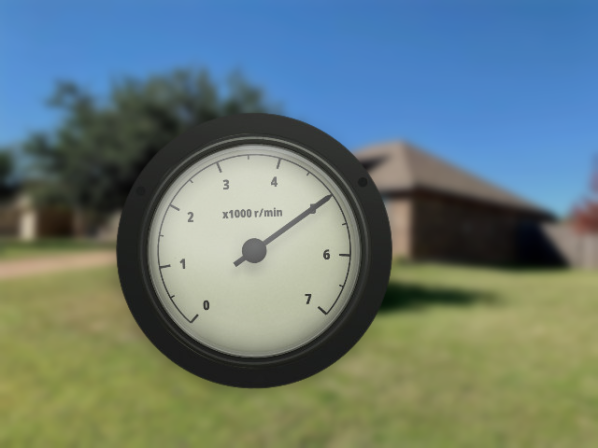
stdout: 5000 rpm
